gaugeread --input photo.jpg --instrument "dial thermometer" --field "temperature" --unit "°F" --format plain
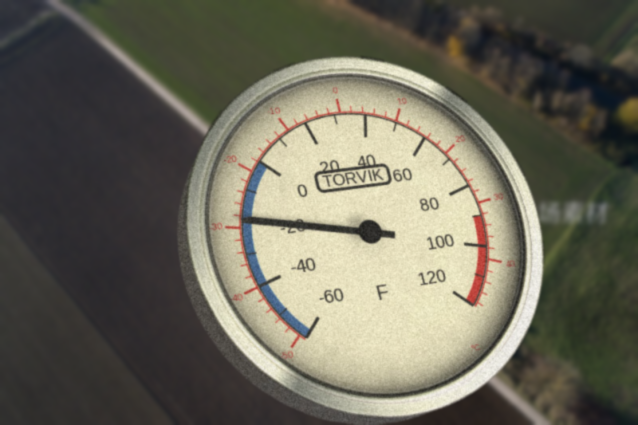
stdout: -20 °F
